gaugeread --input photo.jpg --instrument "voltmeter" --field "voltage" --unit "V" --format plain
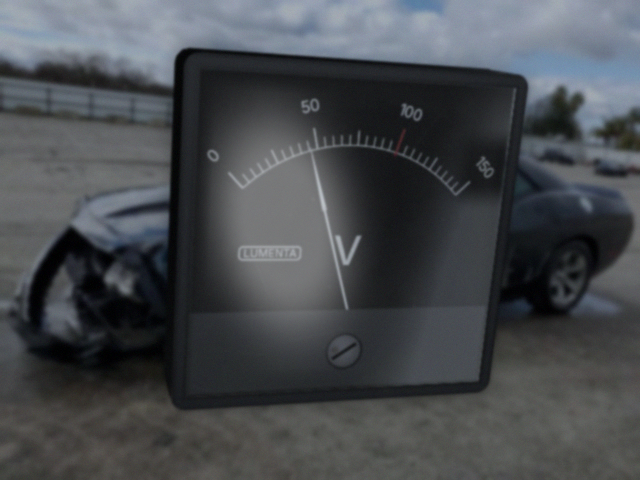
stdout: 45 V
